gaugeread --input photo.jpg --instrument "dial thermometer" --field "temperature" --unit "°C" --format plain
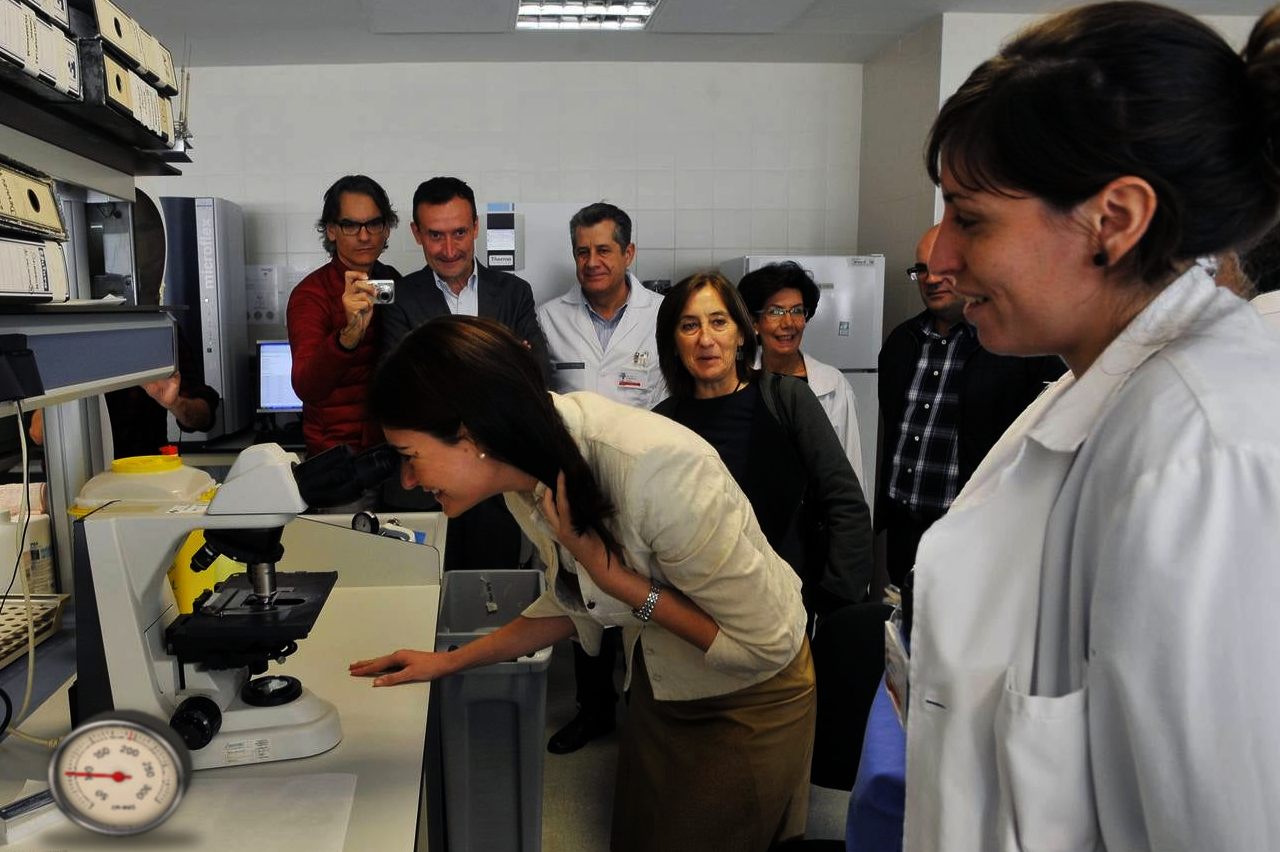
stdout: 100 °C
